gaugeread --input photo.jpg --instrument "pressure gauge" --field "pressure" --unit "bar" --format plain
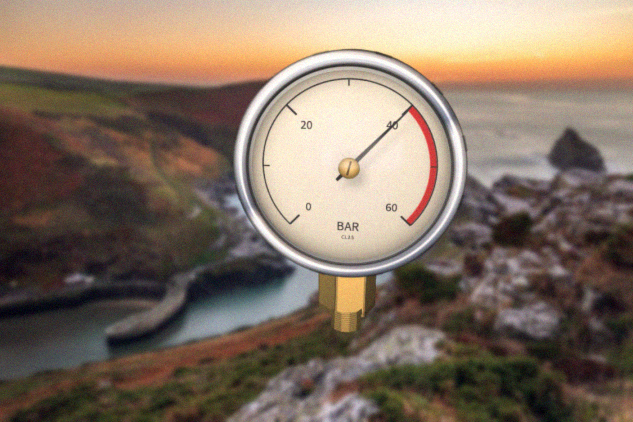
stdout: 40 bar
